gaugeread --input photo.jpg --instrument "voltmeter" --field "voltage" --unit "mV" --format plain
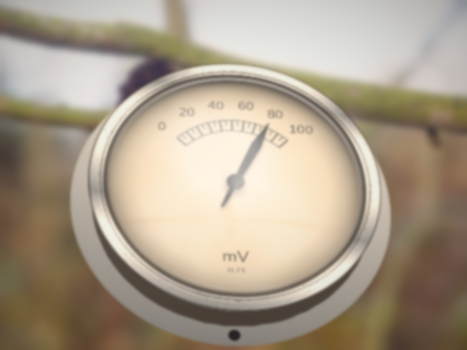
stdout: 80 mV
